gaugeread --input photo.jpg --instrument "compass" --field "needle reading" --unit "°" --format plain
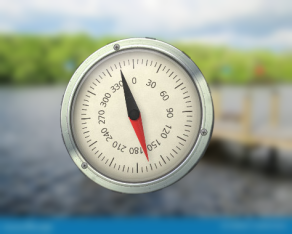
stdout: 165 °
